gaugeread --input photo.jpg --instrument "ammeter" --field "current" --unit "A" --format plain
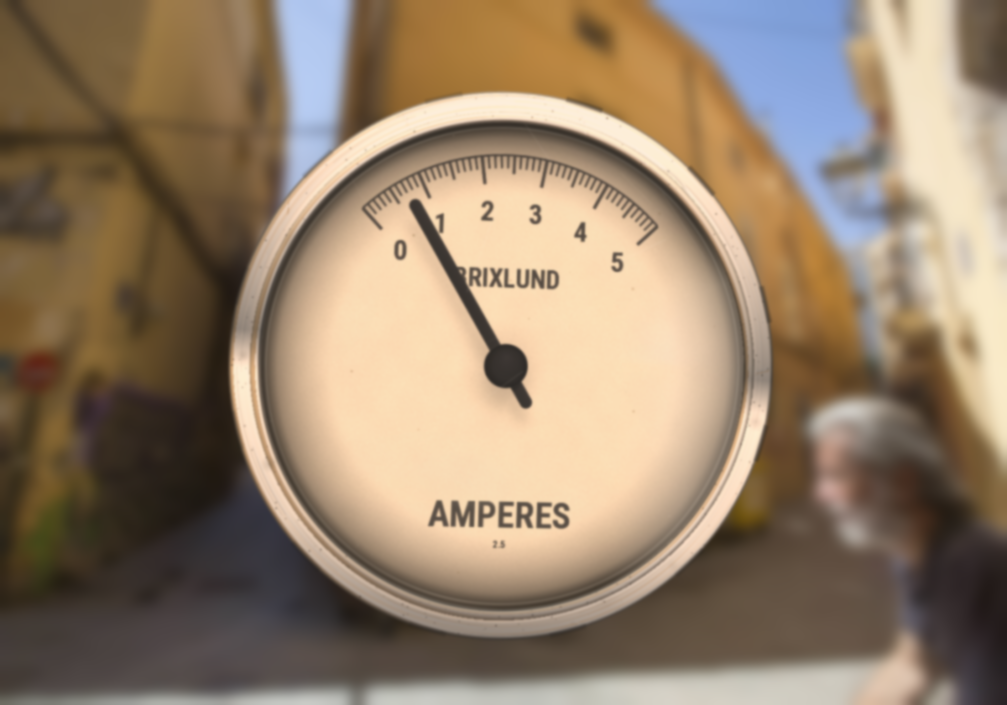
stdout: 0.7 A
